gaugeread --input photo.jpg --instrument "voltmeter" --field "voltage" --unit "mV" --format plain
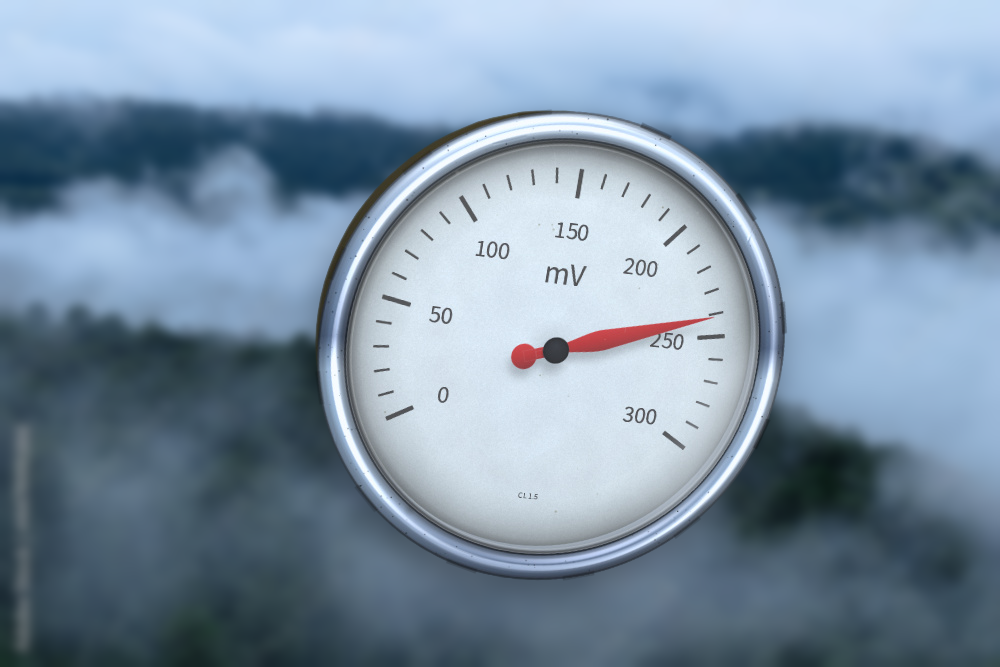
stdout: 240 mV
